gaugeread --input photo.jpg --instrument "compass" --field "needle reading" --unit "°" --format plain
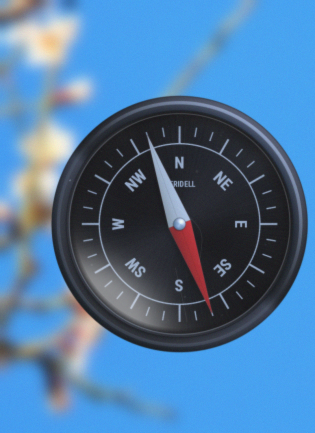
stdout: 160 °
